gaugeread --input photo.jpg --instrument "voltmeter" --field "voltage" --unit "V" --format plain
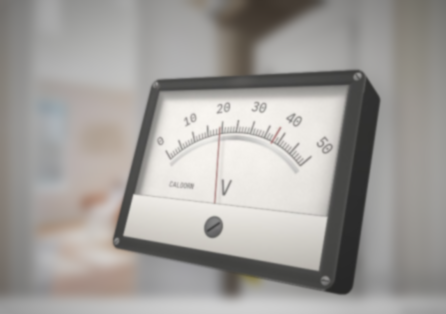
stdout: 20 V
